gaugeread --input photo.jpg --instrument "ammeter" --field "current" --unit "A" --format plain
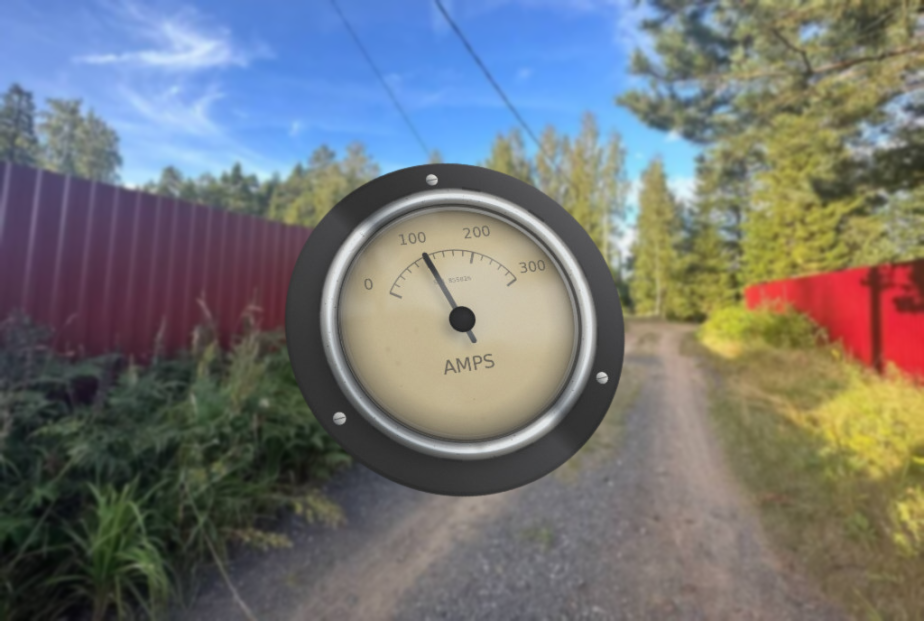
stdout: 100 A
